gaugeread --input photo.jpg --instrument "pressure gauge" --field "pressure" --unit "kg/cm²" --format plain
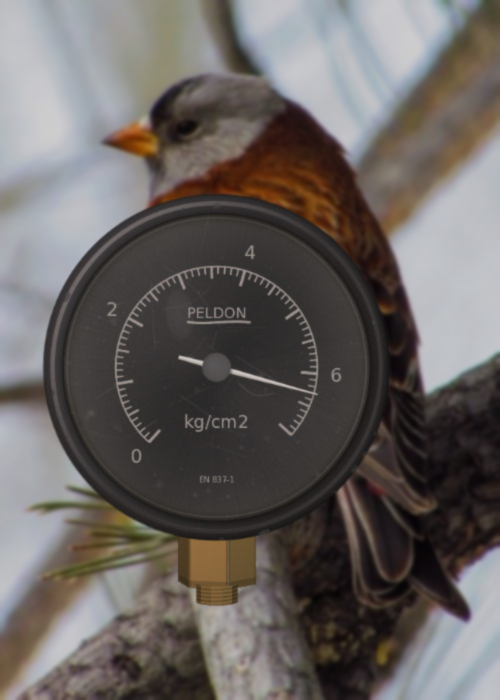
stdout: 6.3 kg/cm²
